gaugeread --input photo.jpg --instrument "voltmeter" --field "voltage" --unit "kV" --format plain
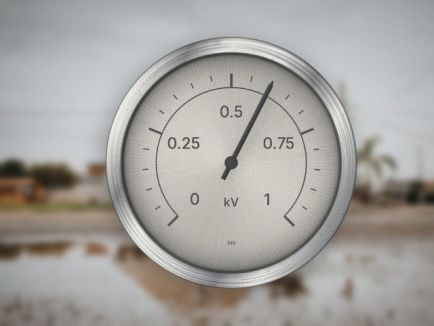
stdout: 0.6 kV
